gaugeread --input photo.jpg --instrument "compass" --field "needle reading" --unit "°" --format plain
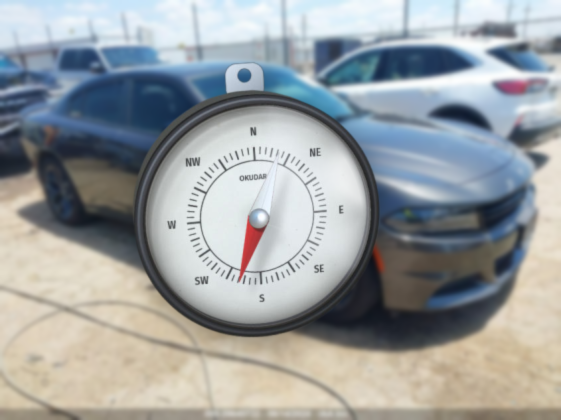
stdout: 200 °
